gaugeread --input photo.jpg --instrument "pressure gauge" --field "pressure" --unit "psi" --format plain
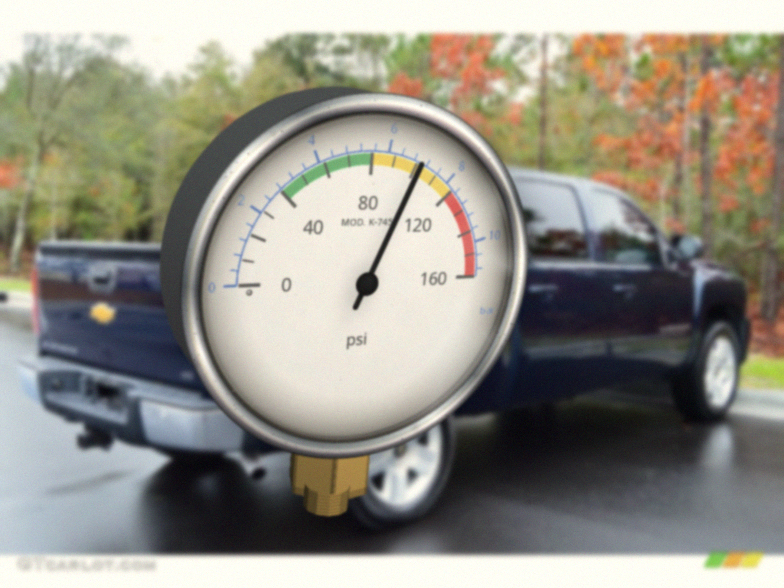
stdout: 100 psi
